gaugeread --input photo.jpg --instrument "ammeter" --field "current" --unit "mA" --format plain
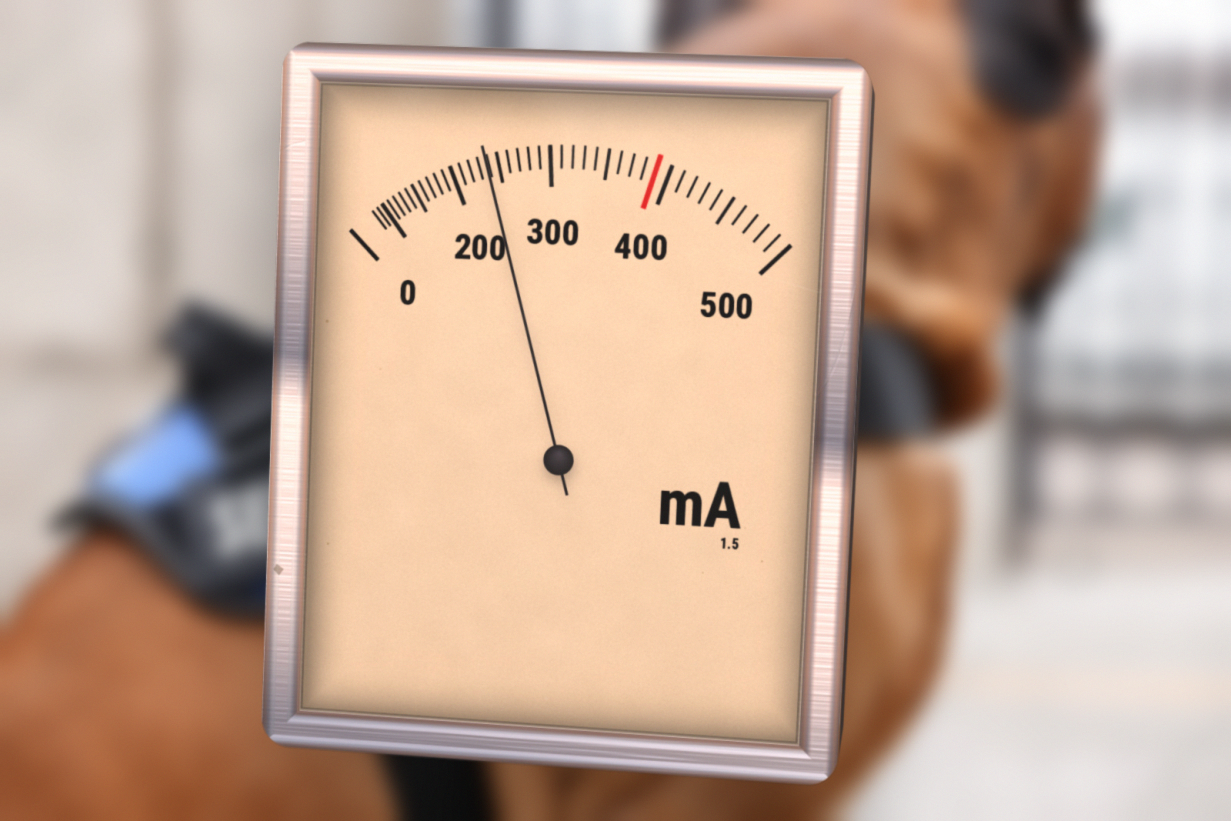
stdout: 240 mA
